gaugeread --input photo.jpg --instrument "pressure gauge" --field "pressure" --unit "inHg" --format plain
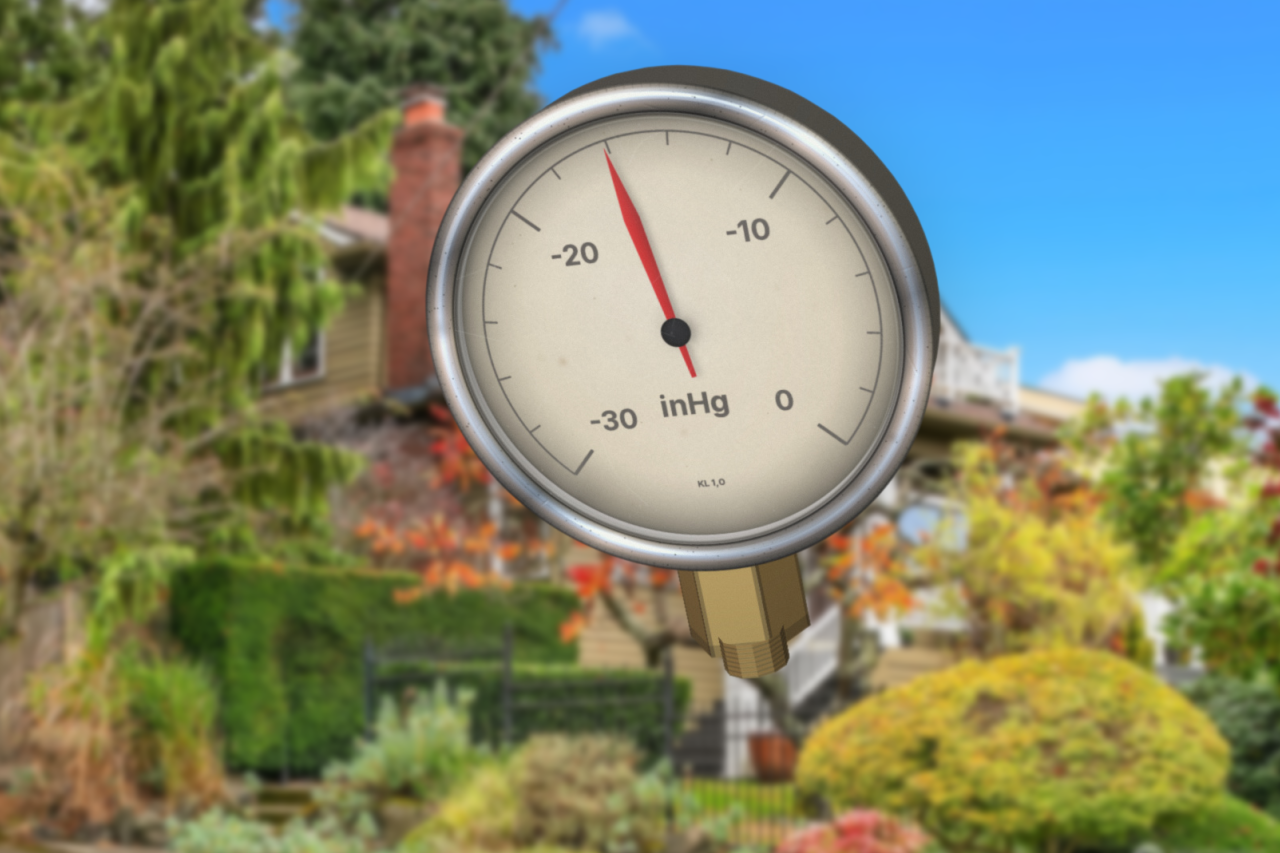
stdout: -16 inHg
